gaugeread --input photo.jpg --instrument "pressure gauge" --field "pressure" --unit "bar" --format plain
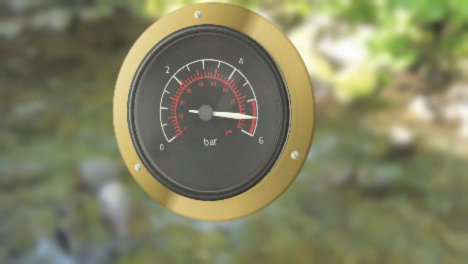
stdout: 5.5 bar
